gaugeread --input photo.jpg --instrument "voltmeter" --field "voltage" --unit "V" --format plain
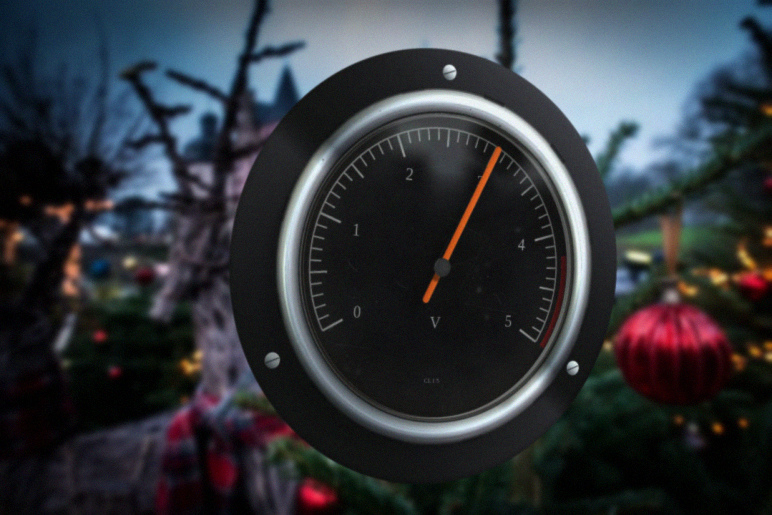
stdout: 3 V
